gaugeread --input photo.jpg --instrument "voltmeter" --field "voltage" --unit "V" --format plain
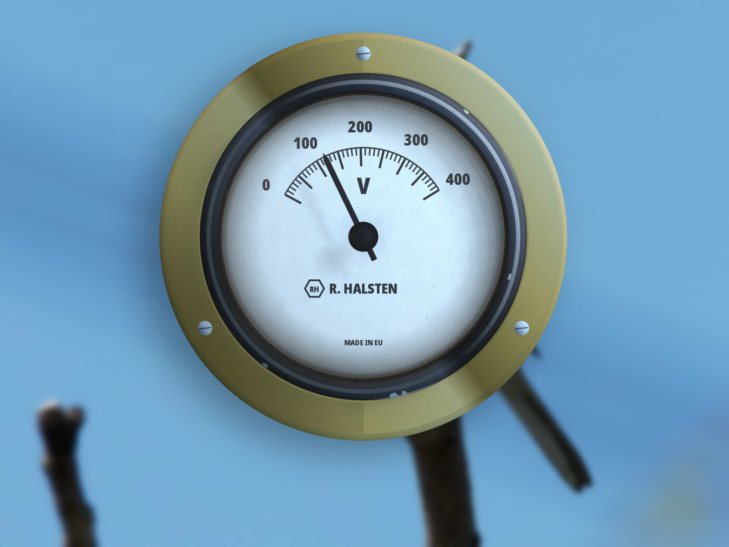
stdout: 120 V
